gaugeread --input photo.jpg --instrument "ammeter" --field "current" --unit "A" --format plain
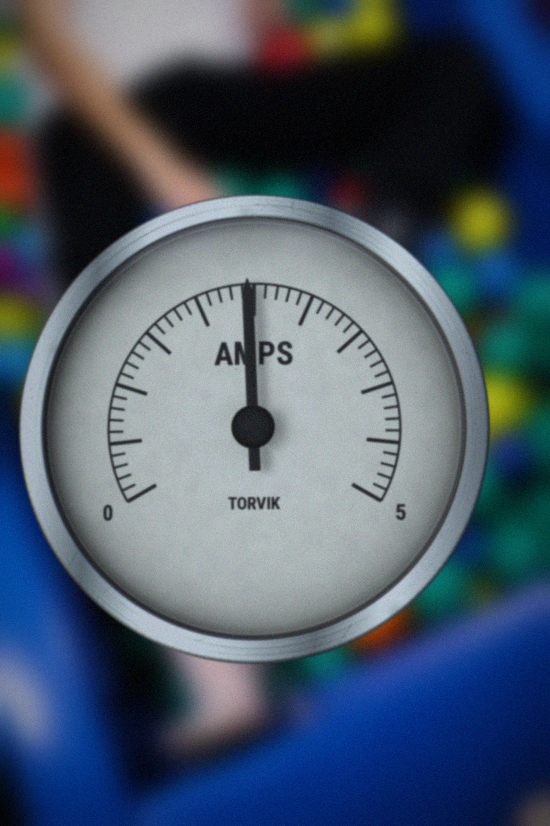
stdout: 2.45 A
